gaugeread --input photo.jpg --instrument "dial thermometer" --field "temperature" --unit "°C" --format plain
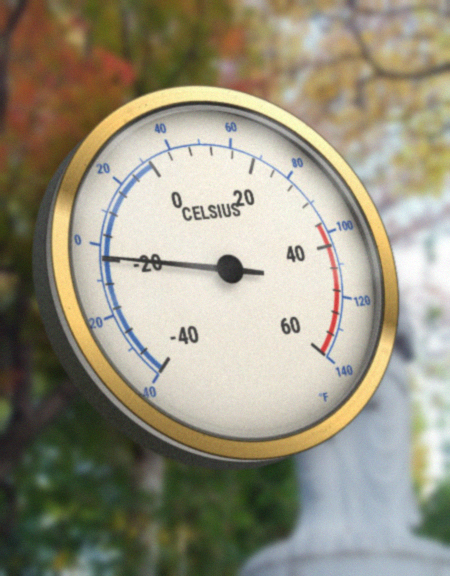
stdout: -20 °C
